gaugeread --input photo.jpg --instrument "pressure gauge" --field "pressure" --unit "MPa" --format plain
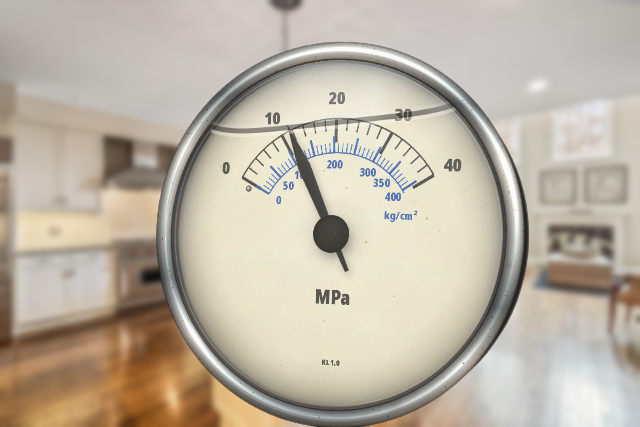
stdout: 12 MPa
